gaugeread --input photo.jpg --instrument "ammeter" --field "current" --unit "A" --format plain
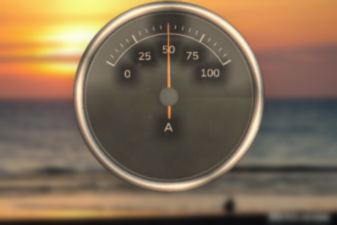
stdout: 50 A
